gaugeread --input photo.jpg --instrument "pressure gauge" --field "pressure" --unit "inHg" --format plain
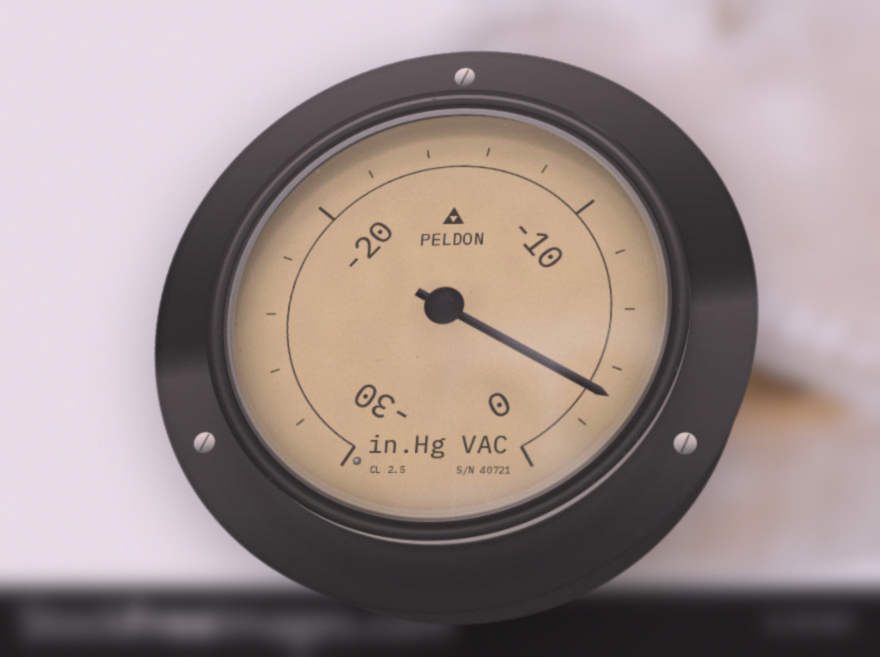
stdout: -3 inHg
